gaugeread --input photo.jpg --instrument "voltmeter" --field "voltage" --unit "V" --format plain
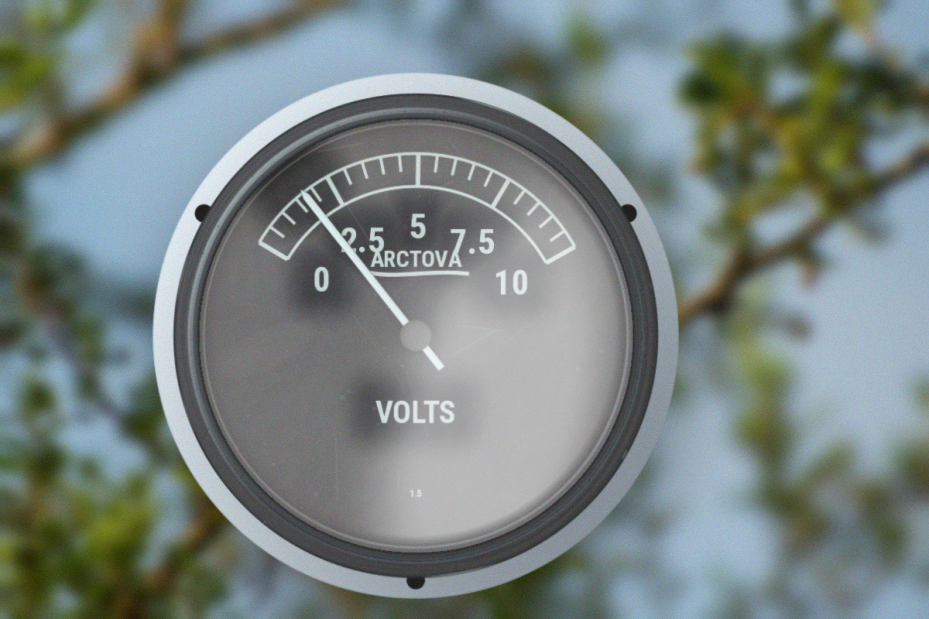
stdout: 1.75 V
